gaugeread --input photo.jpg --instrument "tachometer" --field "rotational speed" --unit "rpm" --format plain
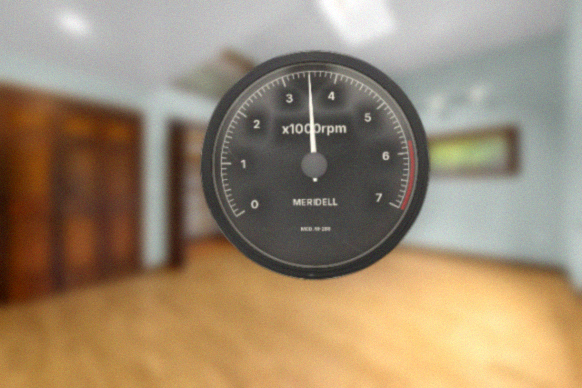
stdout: 3500 rpm
